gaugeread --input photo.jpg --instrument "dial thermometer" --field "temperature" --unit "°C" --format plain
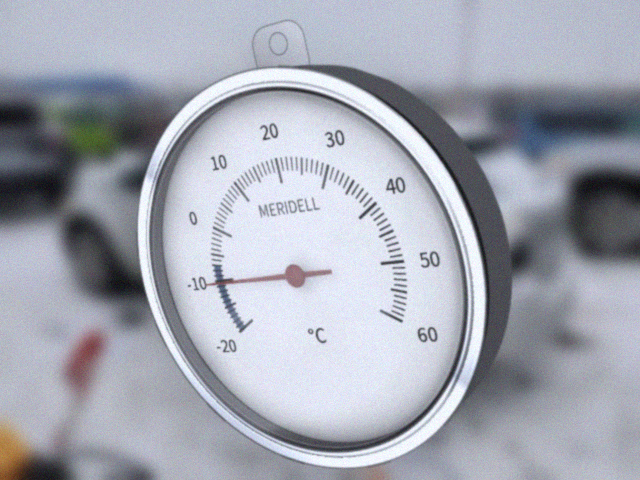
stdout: -10 °C
